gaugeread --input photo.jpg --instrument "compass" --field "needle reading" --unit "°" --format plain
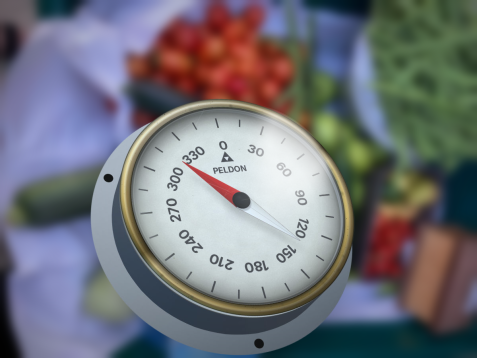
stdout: 315 °
